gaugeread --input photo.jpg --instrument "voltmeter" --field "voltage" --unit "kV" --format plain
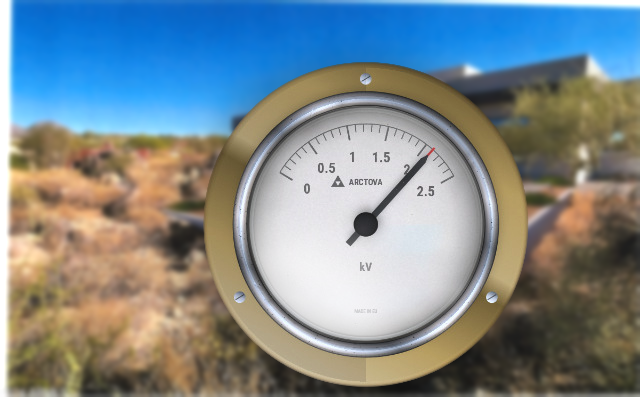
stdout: 2.1 kV
